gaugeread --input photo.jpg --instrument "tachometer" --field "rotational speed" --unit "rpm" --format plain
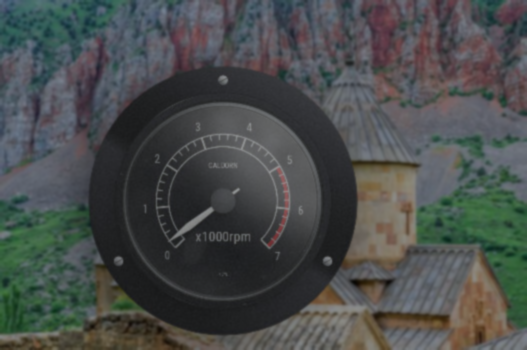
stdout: 200 rpm
